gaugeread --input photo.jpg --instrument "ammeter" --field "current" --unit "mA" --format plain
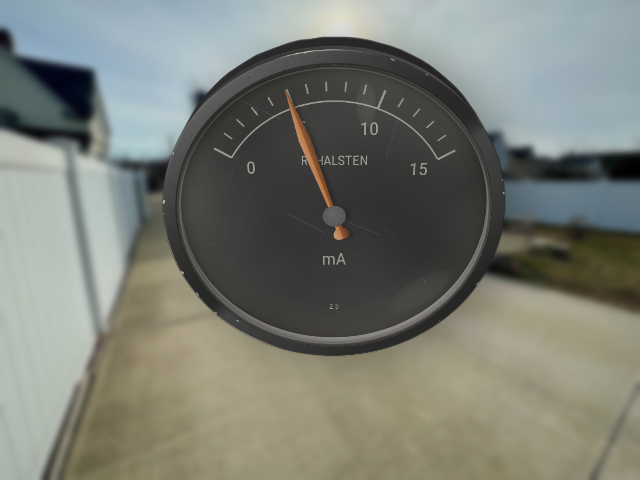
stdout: 5 mA
